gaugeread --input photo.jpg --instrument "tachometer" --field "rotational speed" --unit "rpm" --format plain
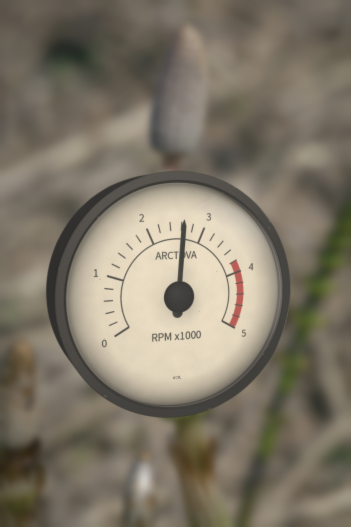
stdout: 2600 rpm
